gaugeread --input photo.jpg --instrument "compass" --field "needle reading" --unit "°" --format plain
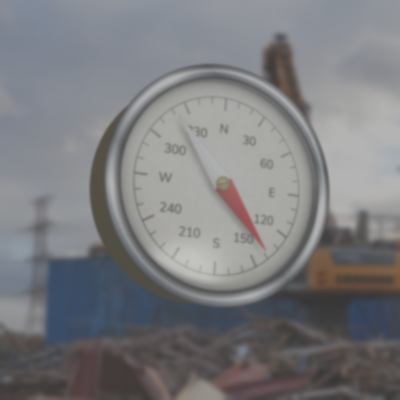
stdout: 140 °
